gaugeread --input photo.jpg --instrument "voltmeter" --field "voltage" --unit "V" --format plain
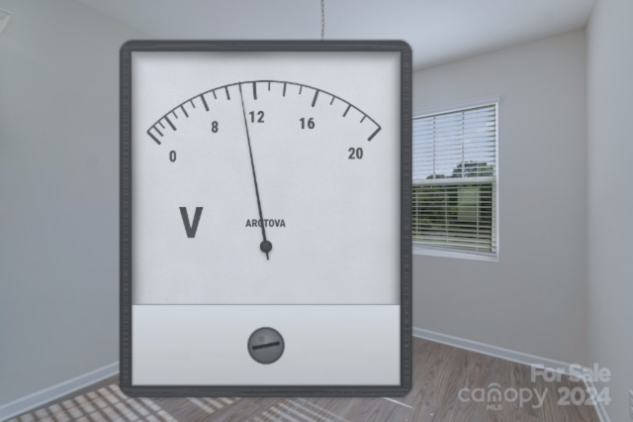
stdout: 11 V
